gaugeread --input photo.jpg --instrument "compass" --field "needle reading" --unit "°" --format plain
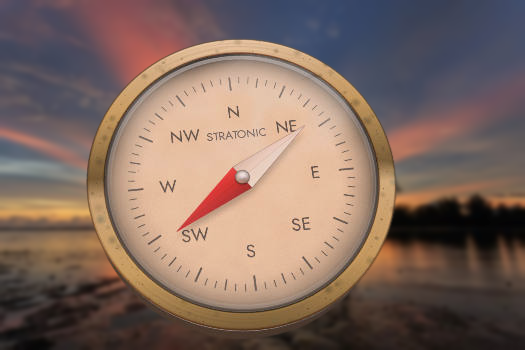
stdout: 235 °
